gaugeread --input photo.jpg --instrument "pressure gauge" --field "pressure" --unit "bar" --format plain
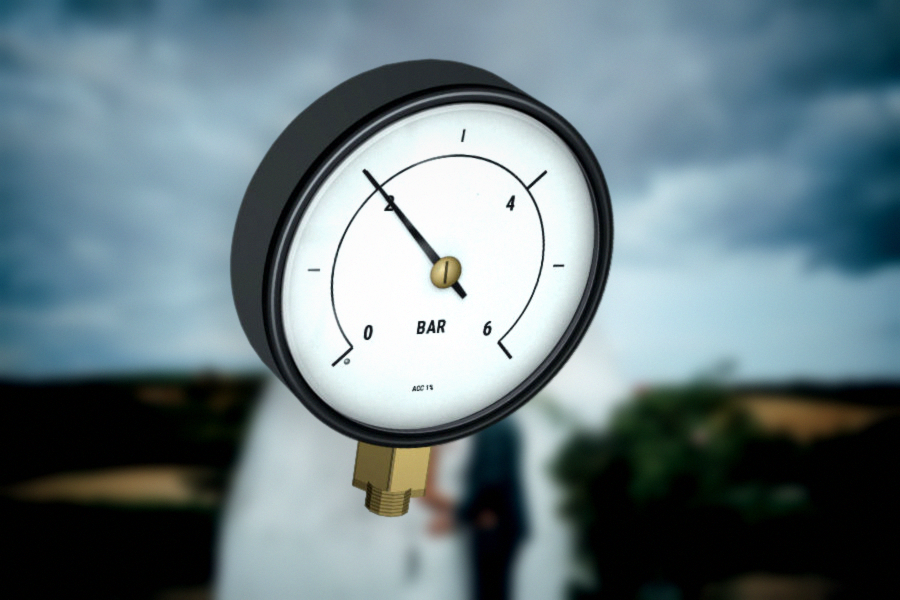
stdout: 2 bar
